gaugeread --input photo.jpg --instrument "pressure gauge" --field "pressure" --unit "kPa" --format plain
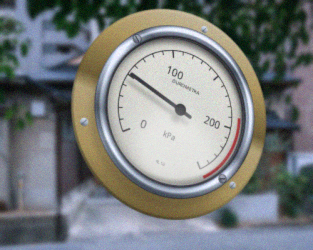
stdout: 50 kPa
